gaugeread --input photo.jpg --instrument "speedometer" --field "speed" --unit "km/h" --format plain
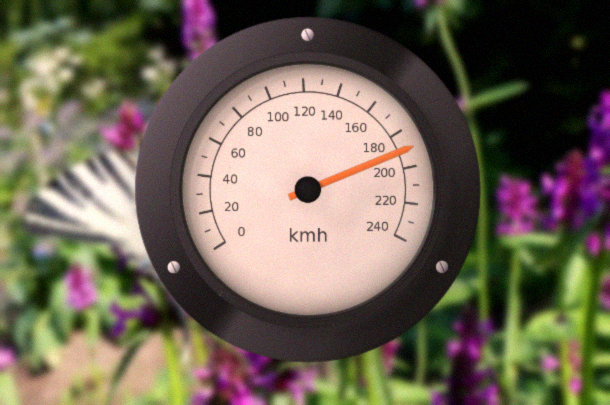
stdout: 190 km/h
